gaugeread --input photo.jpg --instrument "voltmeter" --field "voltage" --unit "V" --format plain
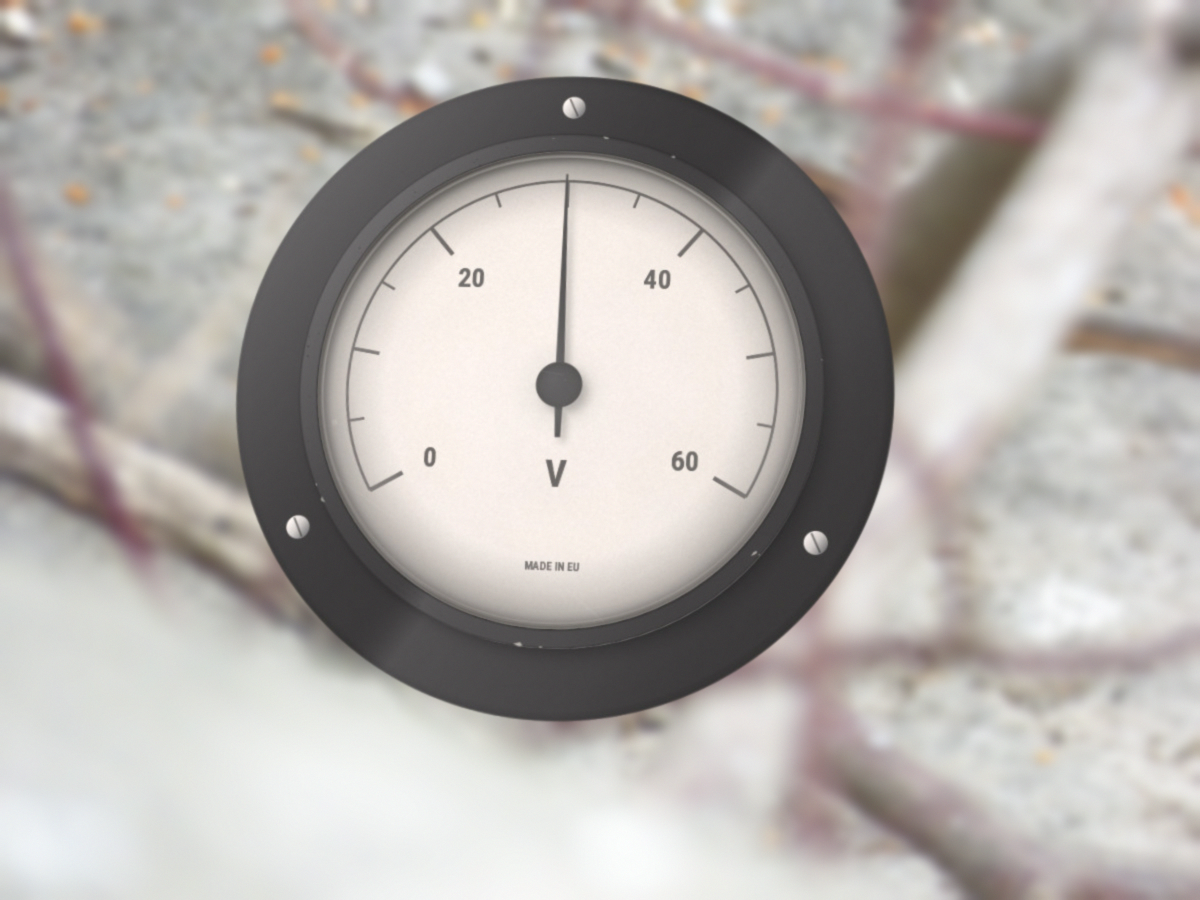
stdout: 30 V
